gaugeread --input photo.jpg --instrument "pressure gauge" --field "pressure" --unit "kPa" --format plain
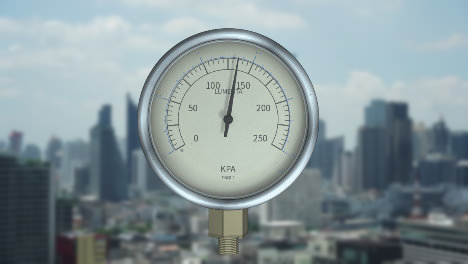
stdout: 135 kPa
